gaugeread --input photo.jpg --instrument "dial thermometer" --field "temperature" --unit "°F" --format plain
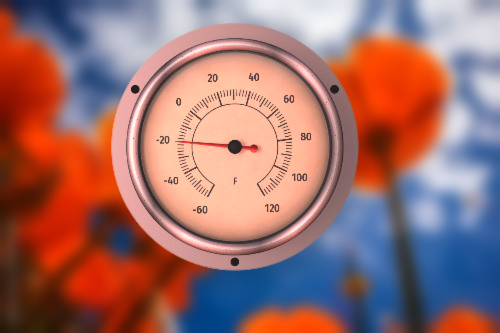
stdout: -20 °F
